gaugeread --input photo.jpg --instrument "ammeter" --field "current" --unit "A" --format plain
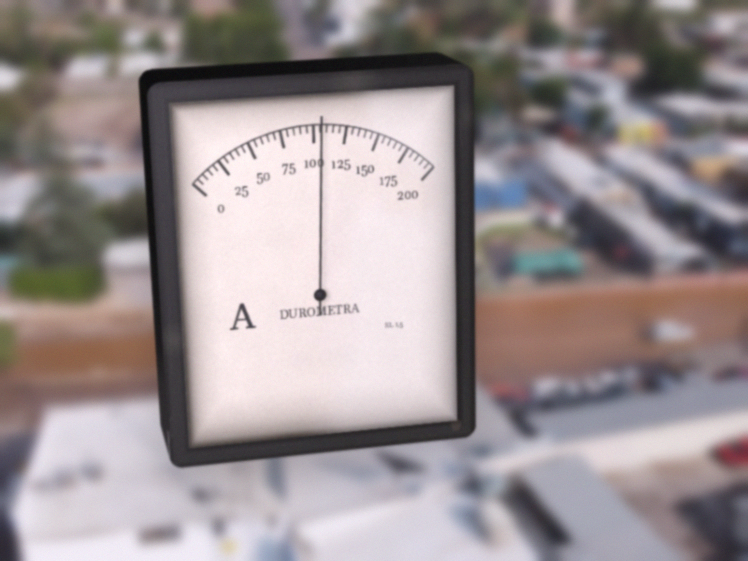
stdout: 105 A
